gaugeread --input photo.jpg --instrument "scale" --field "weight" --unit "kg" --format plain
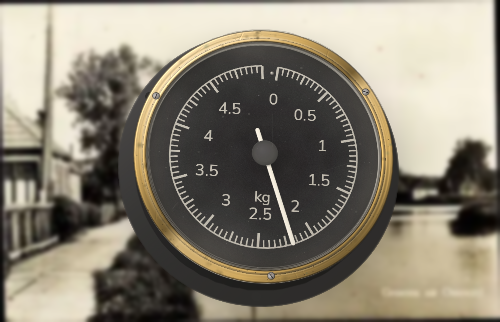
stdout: 2.2 kg
